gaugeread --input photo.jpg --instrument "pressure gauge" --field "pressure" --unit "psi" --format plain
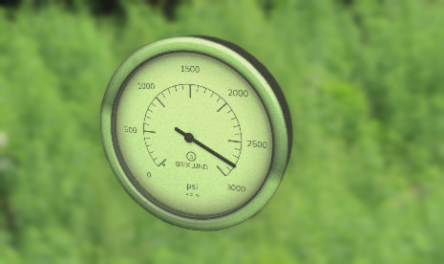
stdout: 2800 psi
